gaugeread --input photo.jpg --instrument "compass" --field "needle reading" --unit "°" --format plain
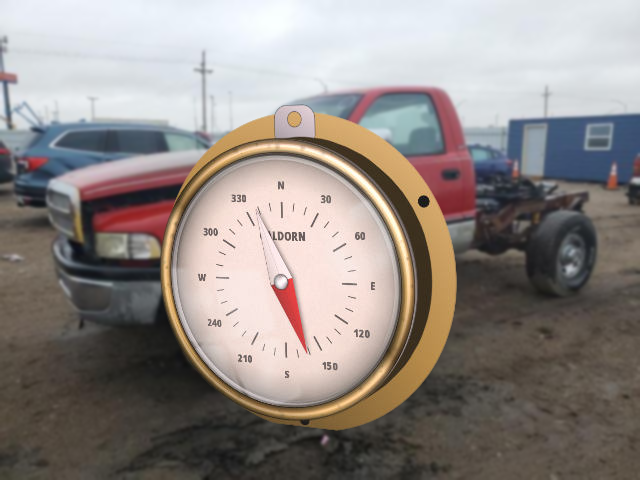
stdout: 160 °
